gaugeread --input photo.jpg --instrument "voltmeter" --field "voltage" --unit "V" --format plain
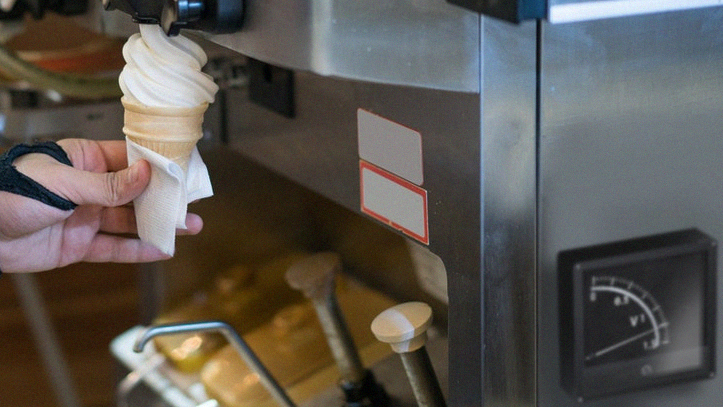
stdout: 1.25 V
